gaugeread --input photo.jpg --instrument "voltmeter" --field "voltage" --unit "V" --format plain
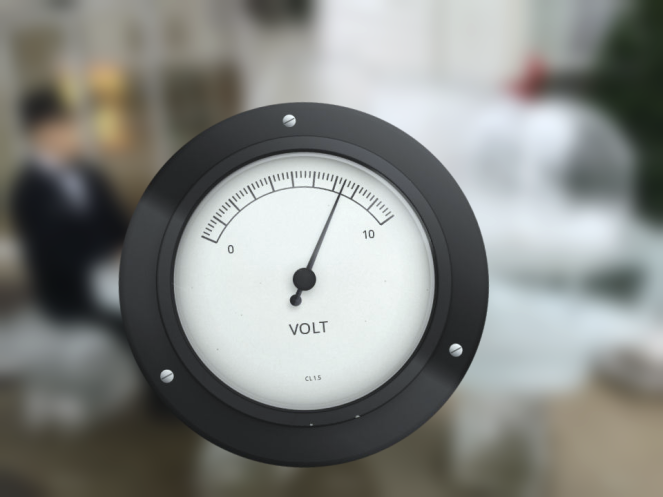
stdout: 7.4 V
